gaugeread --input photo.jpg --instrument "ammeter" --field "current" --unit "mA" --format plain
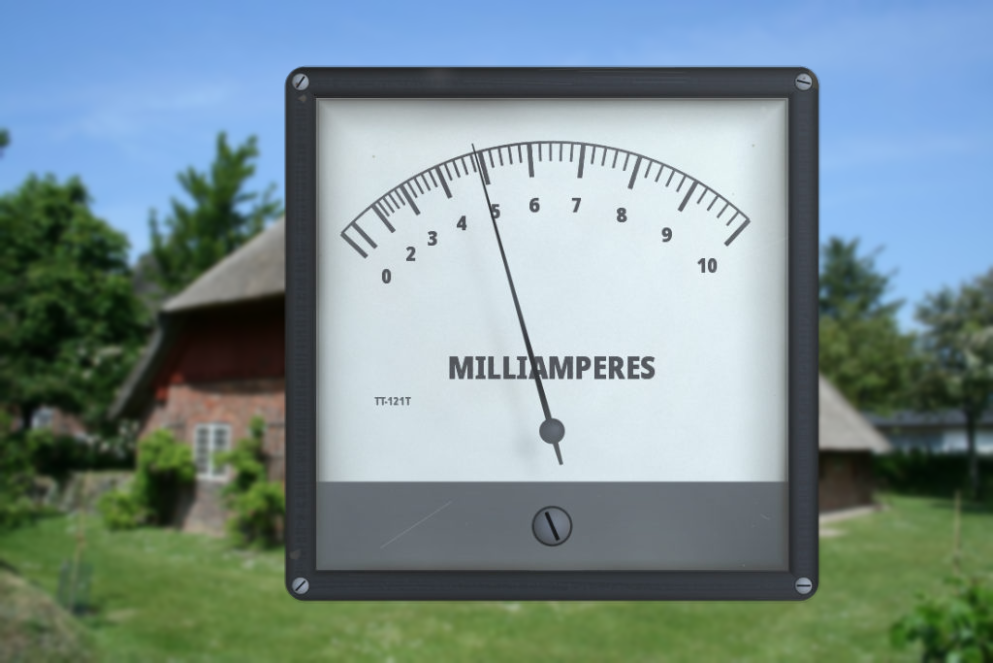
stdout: 4.9 mA
